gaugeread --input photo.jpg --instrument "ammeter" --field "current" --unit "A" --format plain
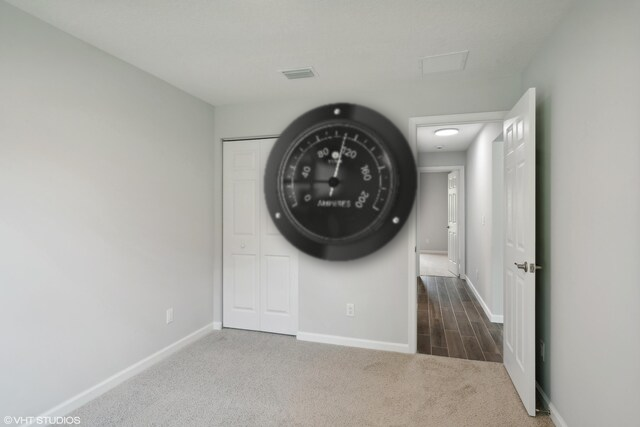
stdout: 110 A
